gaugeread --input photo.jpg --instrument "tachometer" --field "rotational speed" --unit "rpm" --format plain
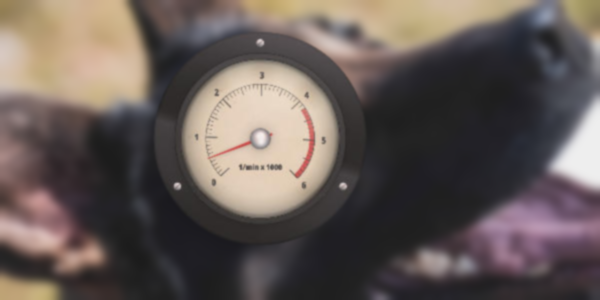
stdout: 500 rpm
